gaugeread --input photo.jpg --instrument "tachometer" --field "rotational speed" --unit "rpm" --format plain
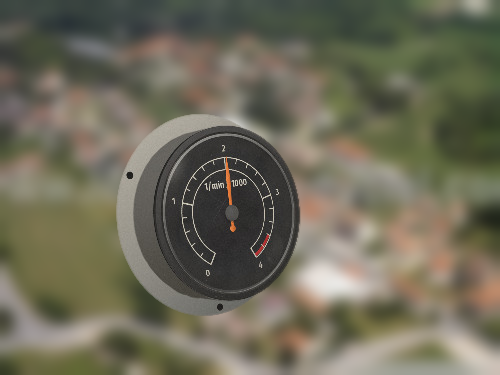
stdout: 2000 rpm
